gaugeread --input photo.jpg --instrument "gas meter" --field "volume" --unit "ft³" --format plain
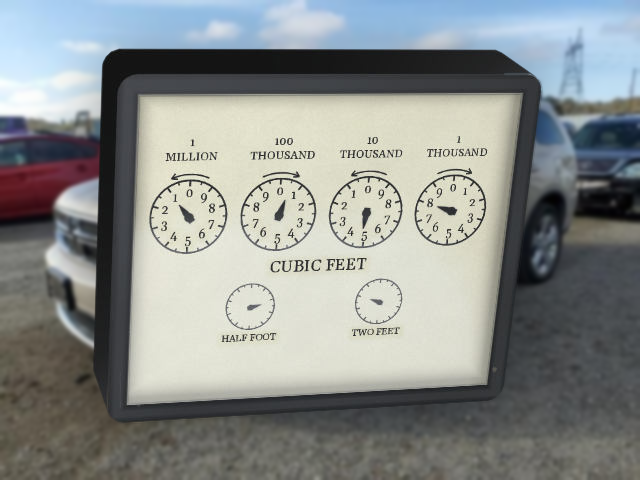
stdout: 104800 ft³
